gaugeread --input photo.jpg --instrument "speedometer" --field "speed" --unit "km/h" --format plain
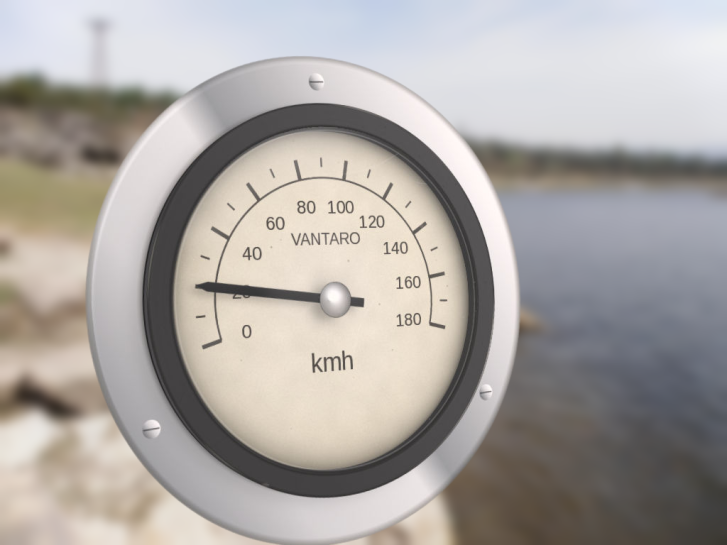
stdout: 20 km/h
